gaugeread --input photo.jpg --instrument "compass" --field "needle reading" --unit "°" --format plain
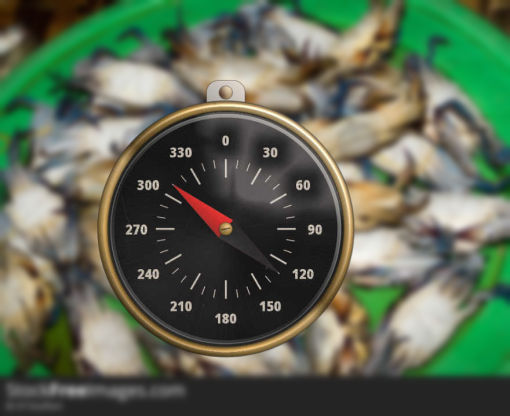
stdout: 310 °
